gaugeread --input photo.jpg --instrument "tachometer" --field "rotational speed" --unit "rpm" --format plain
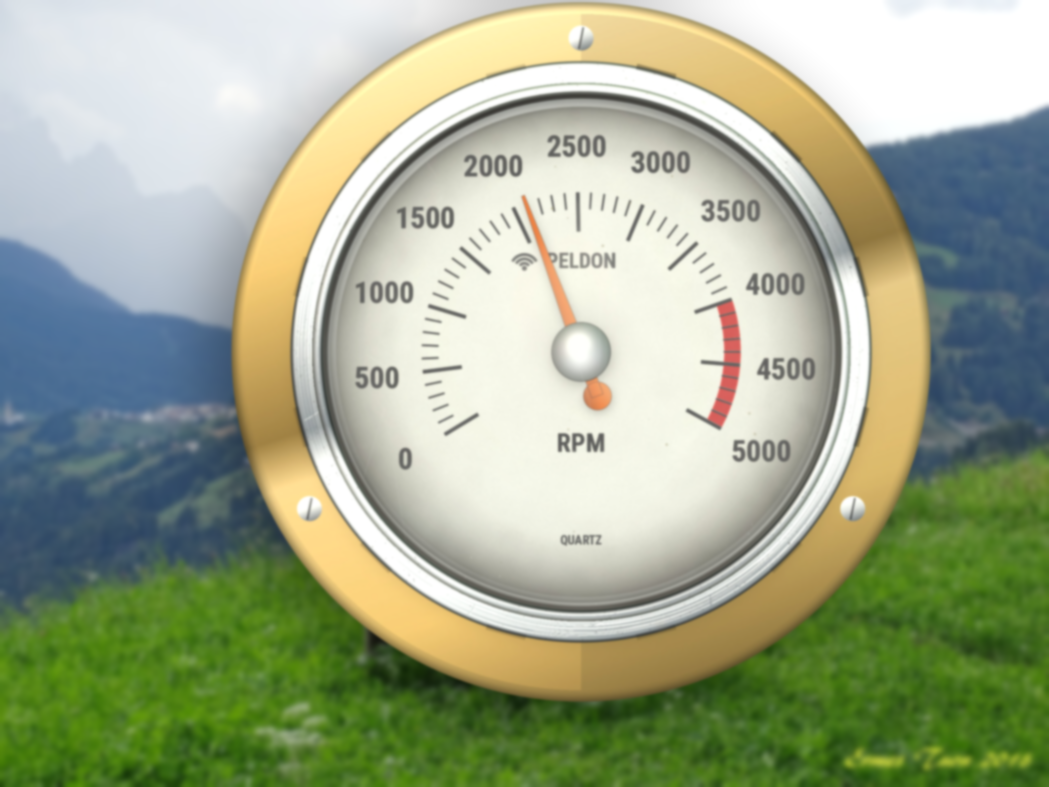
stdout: 2100 rpm
